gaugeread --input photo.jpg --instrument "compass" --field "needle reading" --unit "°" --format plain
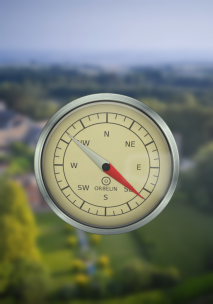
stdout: 130 °
